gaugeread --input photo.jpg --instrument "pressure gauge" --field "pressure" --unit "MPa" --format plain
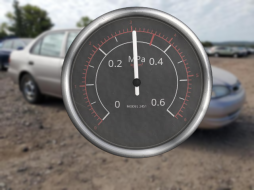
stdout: 0.3 MPa
